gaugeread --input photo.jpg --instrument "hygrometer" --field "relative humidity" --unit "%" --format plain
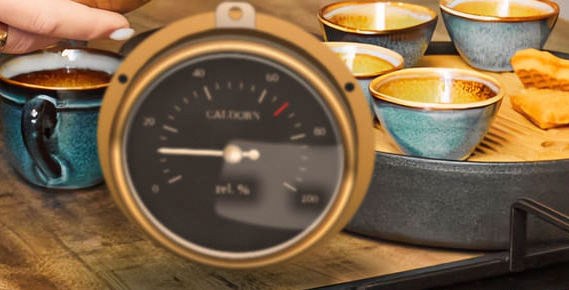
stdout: 12 %
